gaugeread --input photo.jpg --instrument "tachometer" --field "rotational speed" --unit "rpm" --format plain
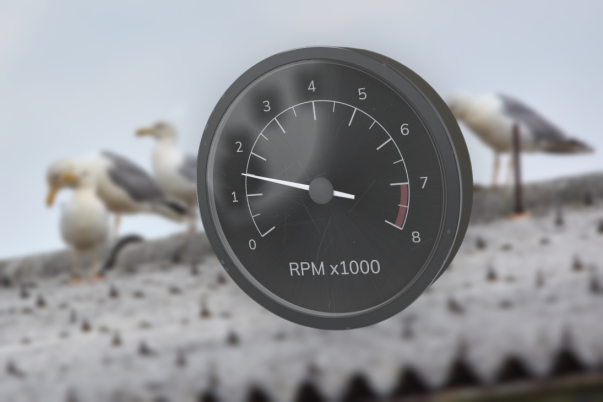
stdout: 1500 rpm
